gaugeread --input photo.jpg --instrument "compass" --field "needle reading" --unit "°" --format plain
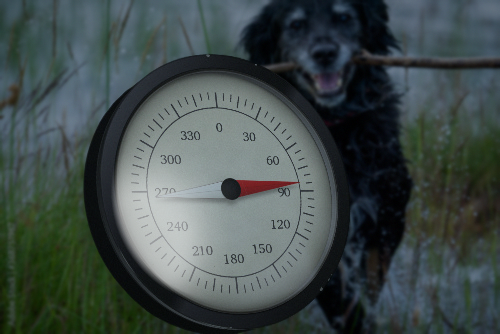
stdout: 85 °
